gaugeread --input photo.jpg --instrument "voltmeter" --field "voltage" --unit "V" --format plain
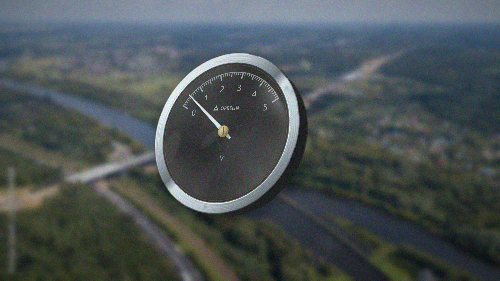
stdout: 0.5 V
